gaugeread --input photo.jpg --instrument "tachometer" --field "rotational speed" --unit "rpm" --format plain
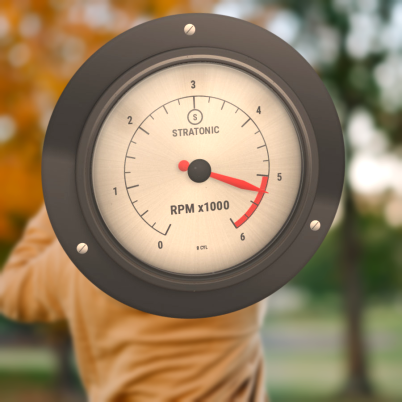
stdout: 5250 rpm
